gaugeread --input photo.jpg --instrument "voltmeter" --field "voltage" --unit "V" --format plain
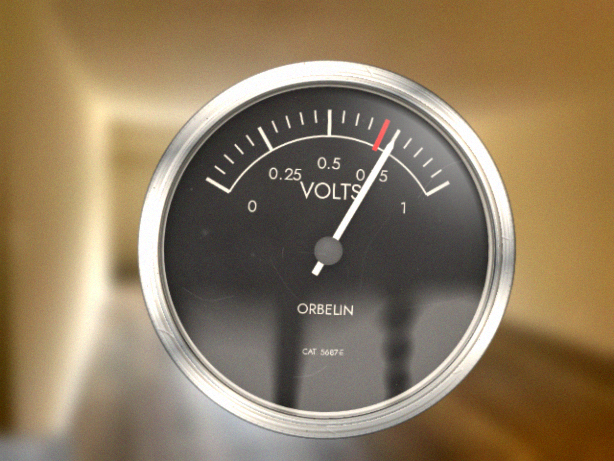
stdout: 0.75 V
